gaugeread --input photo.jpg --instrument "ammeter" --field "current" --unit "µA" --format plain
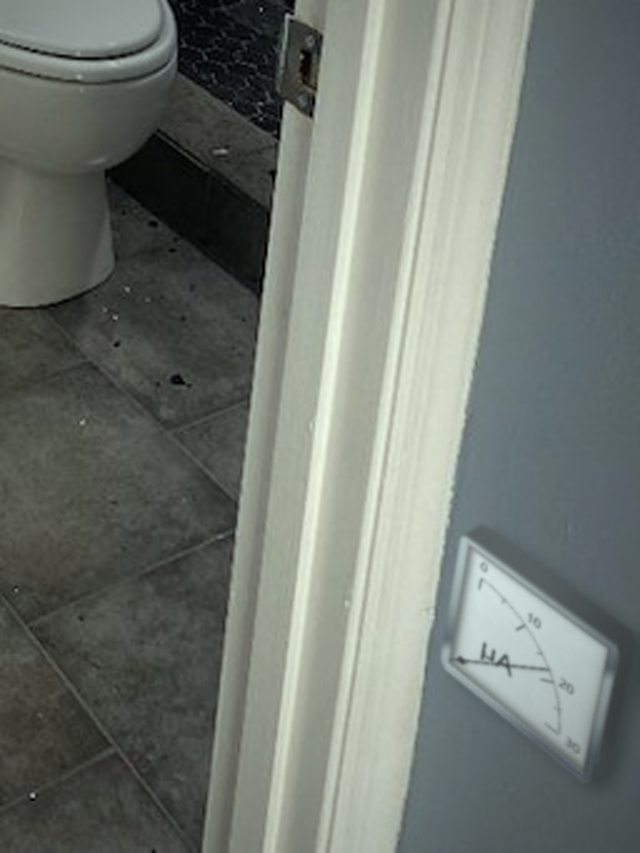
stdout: 17.5 µA
